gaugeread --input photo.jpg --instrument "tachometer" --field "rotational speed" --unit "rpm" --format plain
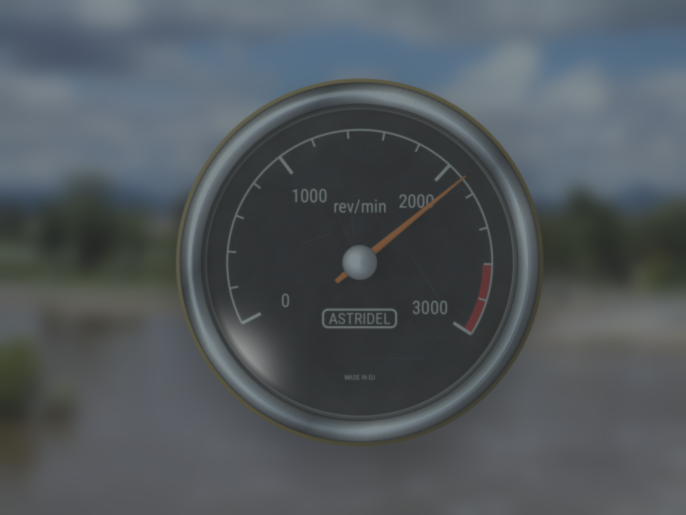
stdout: 2100 rpm
